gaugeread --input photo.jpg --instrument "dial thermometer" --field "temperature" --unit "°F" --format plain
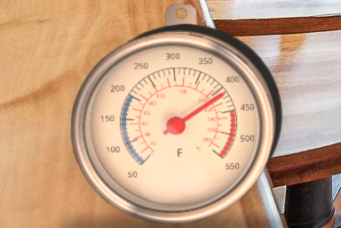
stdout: 410 °F
